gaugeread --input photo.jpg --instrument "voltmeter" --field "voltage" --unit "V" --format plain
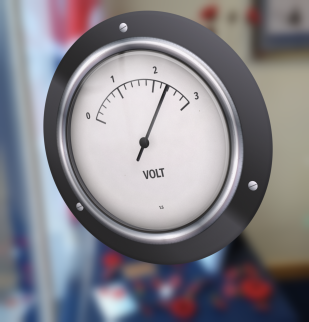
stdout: 2.4 V
